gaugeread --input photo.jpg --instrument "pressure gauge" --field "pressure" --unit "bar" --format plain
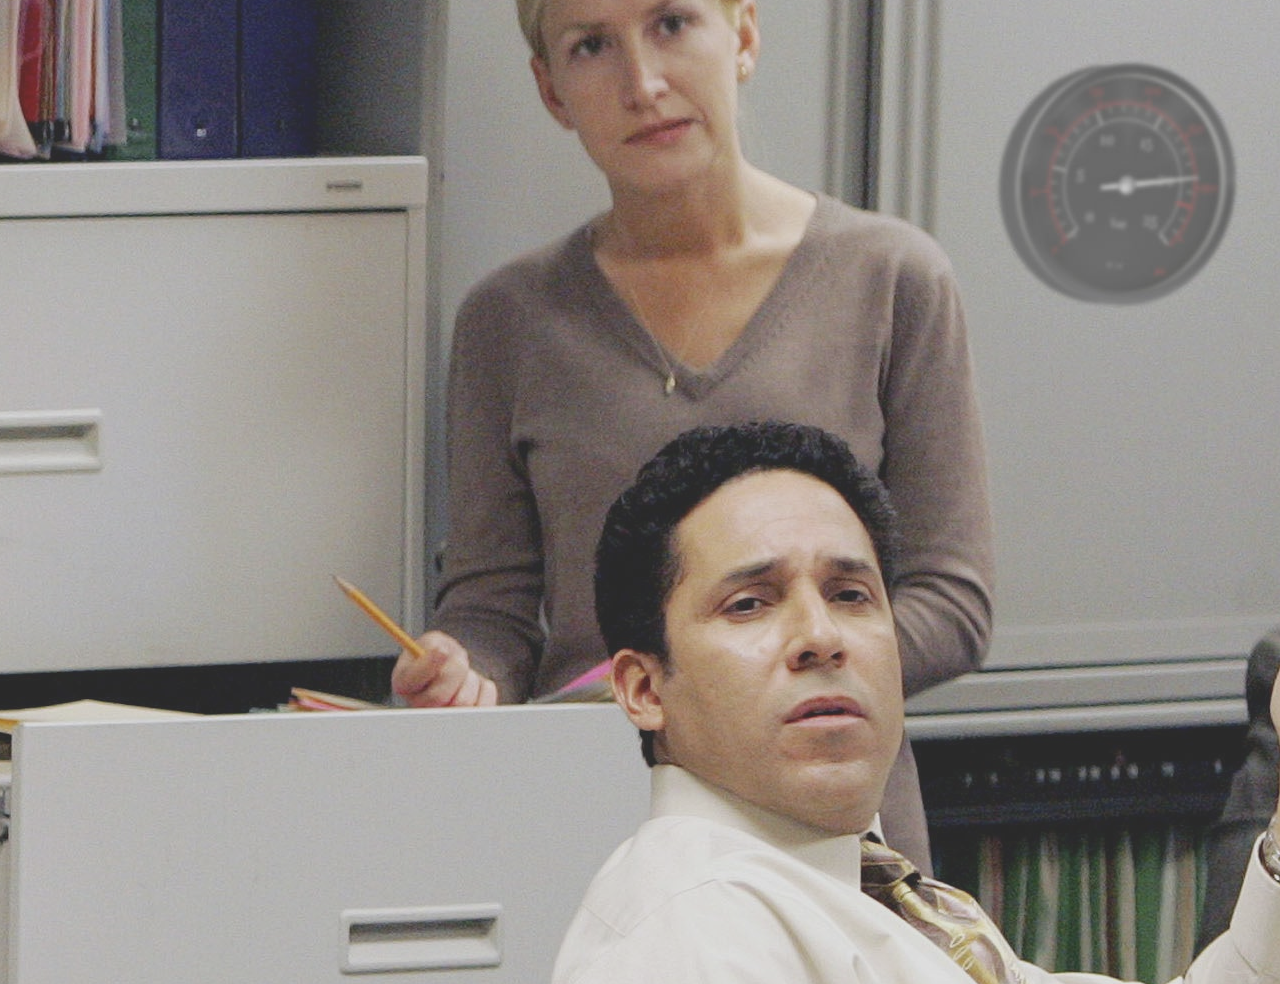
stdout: 20 bar
